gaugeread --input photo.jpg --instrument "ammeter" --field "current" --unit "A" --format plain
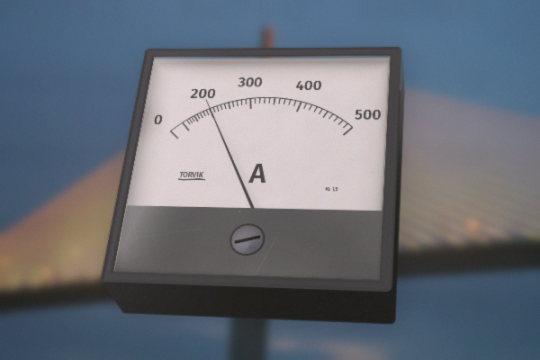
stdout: 200 A
